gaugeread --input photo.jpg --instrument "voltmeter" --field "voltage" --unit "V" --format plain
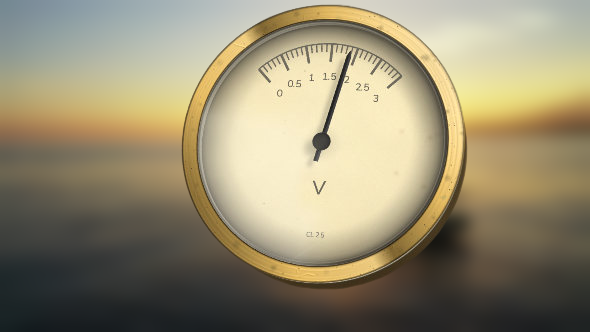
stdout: 1.9 V
